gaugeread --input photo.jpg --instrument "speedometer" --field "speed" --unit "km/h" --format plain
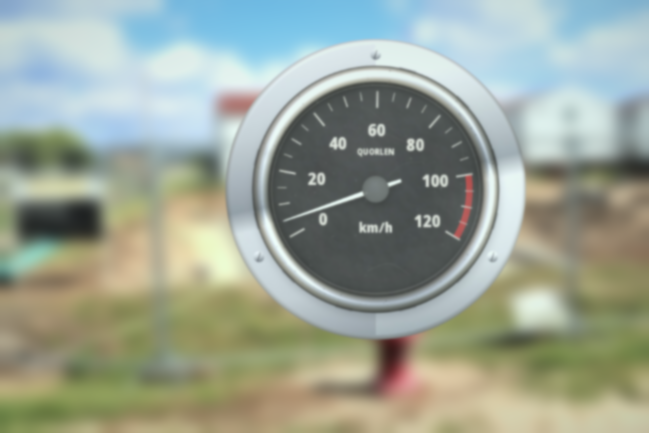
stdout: 5 km/h
